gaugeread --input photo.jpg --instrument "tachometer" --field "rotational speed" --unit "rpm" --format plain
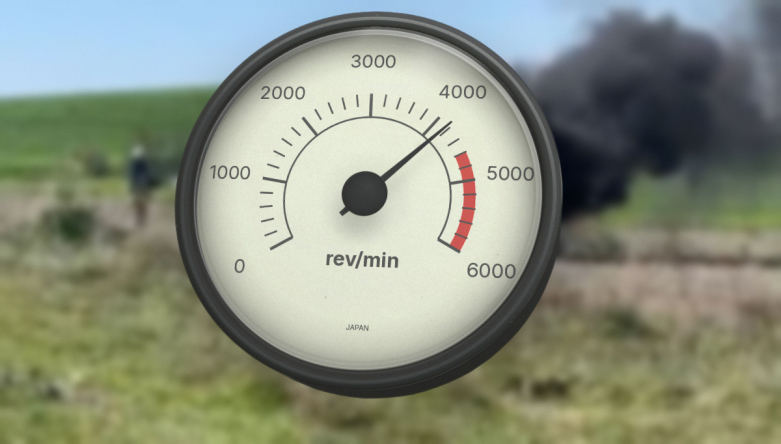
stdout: 4200 rpm
